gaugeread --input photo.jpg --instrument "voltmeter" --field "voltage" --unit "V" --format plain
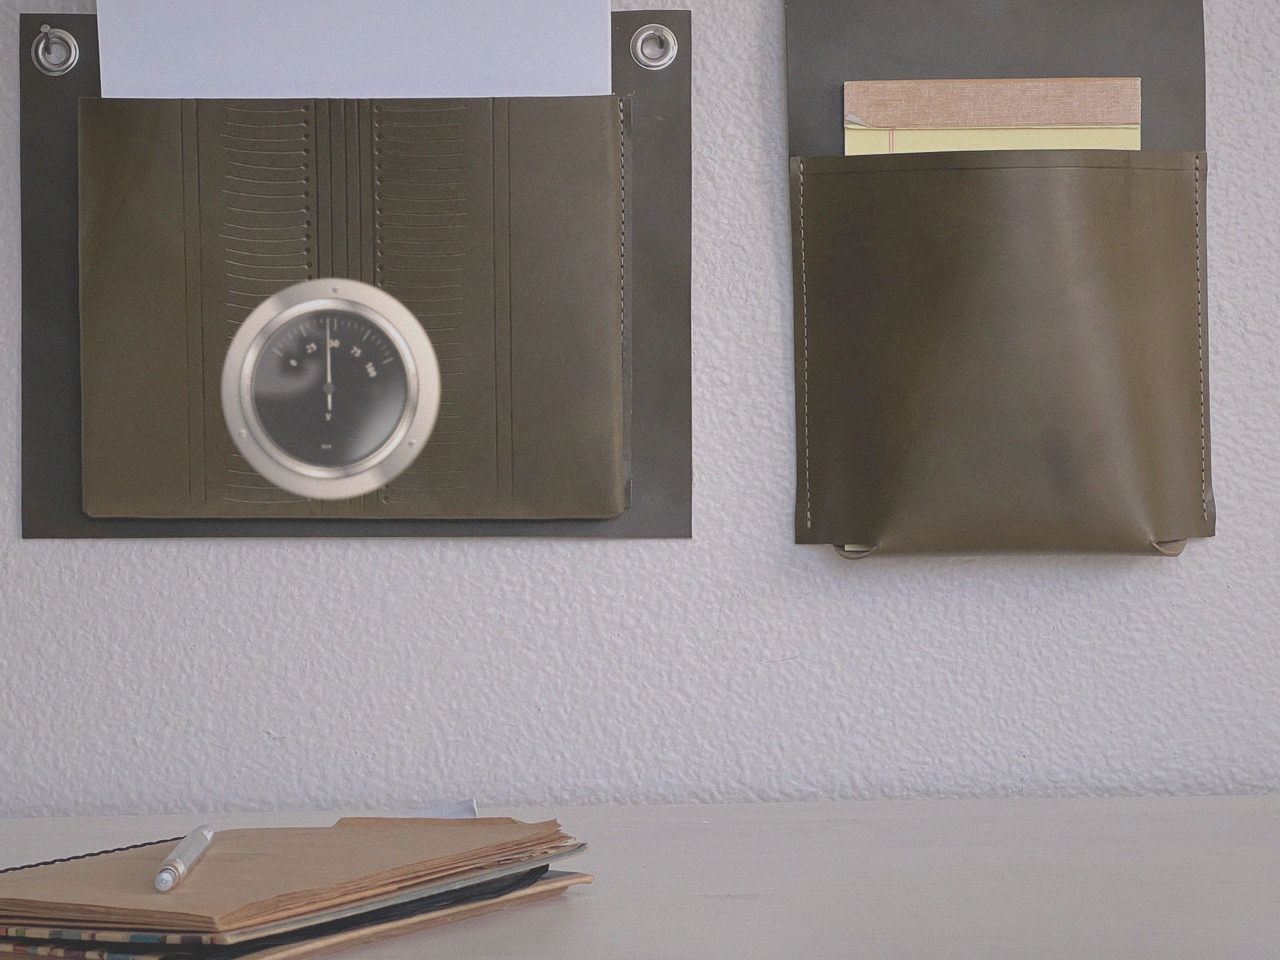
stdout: 45 V
